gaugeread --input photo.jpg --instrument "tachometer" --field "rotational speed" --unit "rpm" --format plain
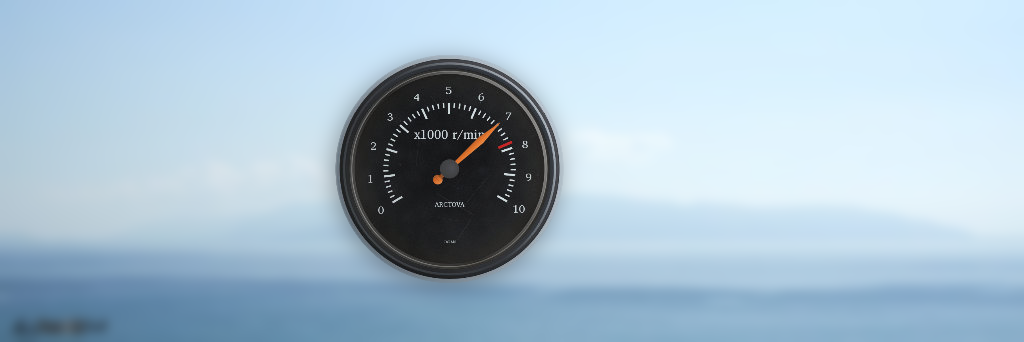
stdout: 7000 rpm
